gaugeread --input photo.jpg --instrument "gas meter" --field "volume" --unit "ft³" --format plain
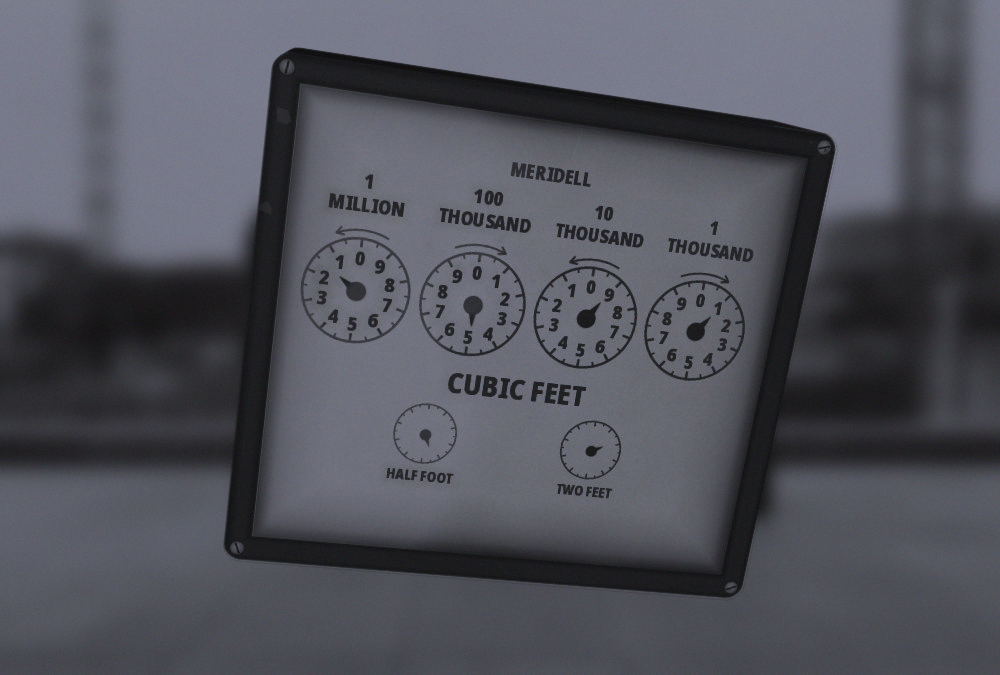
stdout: 149100 ft³
